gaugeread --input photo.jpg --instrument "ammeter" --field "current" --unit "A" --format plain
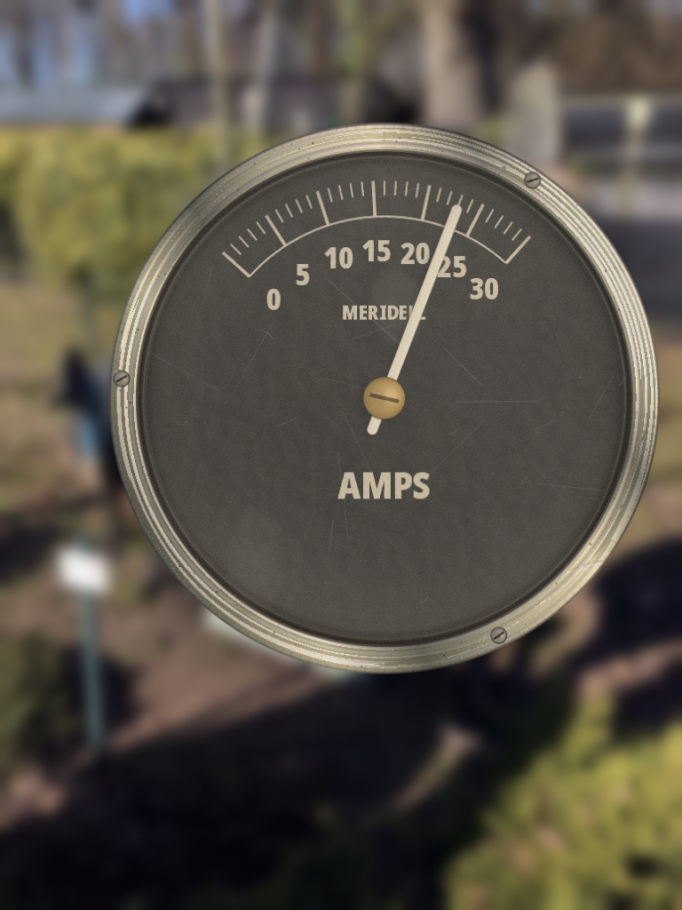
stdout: 23 A
